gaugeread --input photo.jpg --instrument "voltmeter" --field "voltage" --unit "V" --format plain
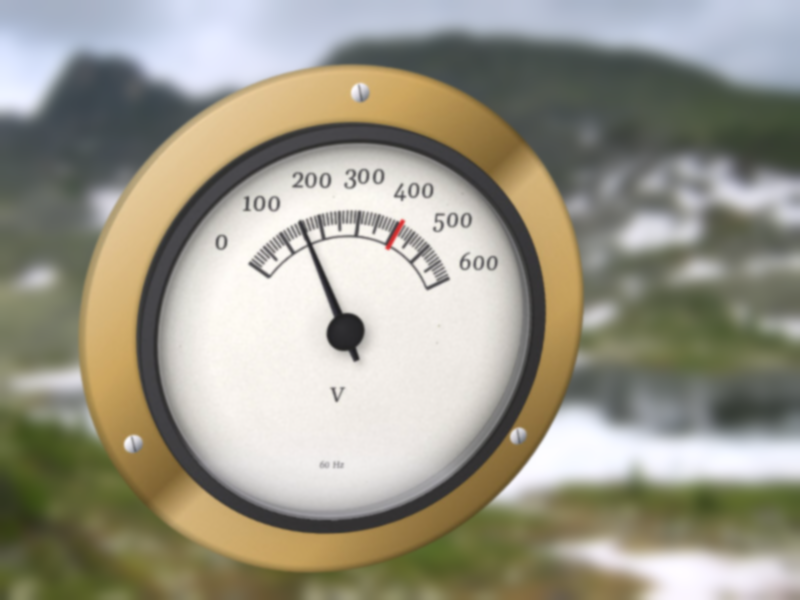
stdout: 150 V
